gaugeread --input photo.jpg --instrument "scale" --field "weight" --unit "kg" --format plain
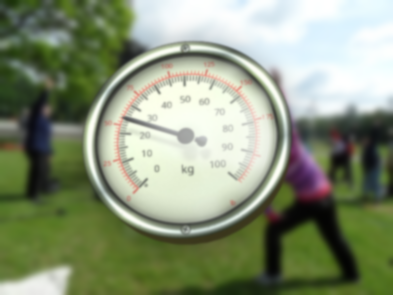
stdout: 25 kg
